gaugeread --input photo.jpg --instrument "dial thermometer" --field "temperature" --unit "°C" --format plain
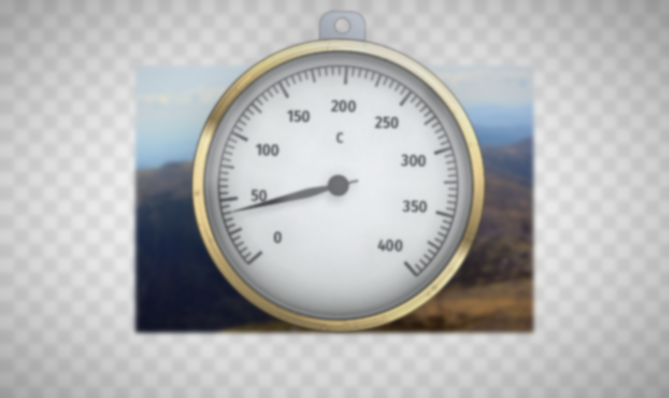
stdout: 40 °C
